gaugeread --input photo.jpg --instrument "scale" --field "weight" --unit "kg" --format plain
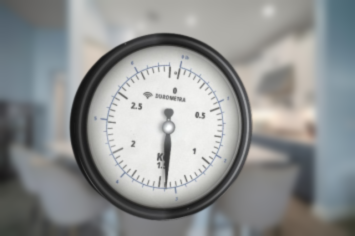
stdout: 1.45 kg
